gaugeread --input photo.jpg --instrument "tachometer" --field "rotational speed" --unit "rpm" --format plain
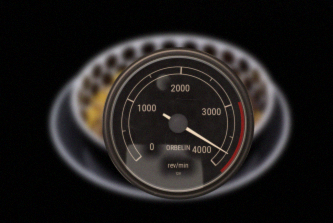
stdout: 3750 rpm
